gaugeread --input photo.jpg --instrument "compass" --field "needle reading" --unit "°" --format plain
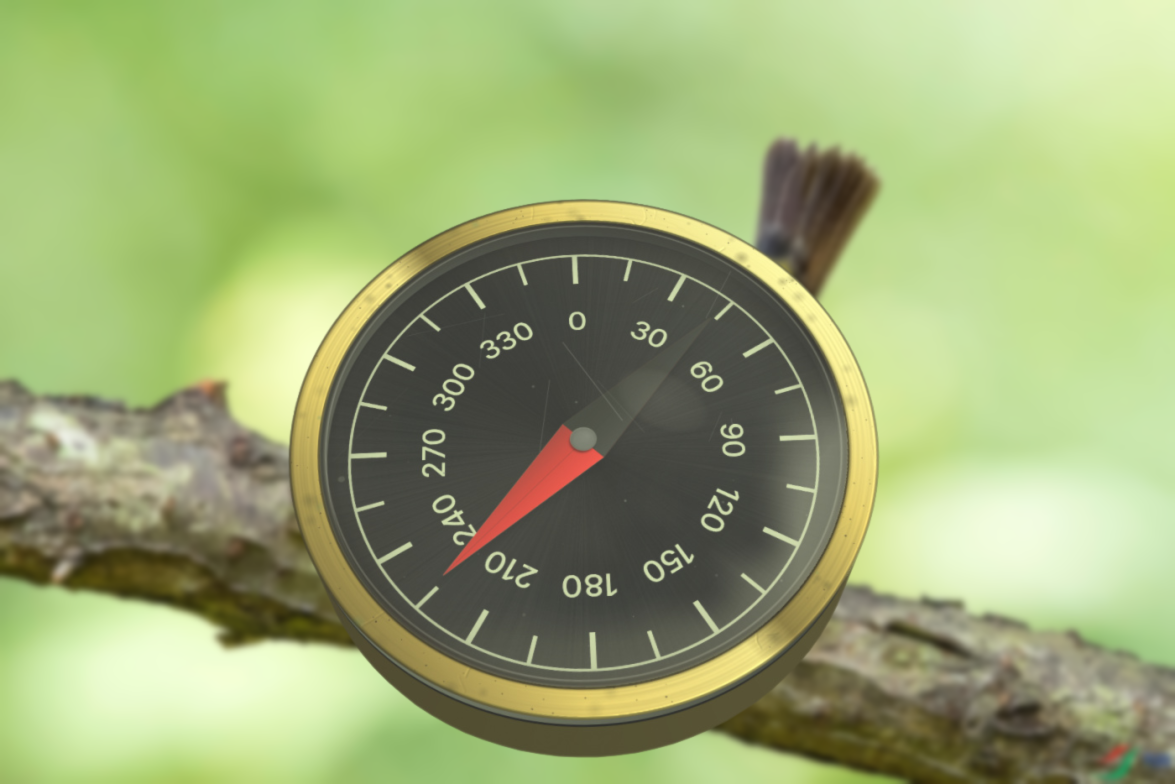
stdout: 225 °
